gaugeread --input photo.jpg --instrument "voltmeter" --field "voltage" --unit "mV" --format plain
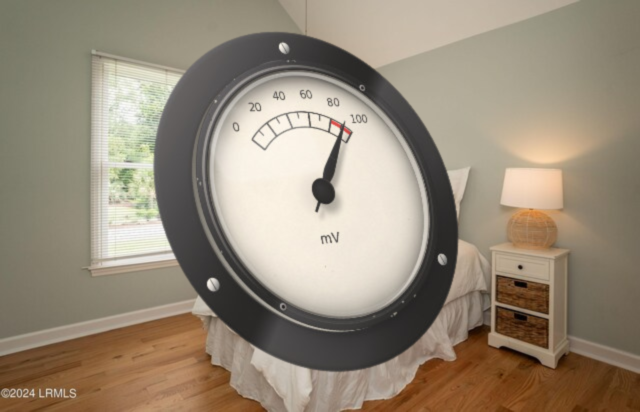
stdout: 90 mV
